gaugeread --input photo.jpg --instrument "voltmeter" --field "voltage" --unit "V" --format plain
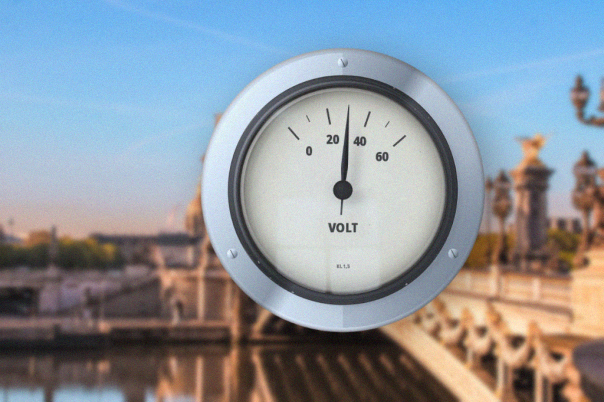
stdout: 30 V
